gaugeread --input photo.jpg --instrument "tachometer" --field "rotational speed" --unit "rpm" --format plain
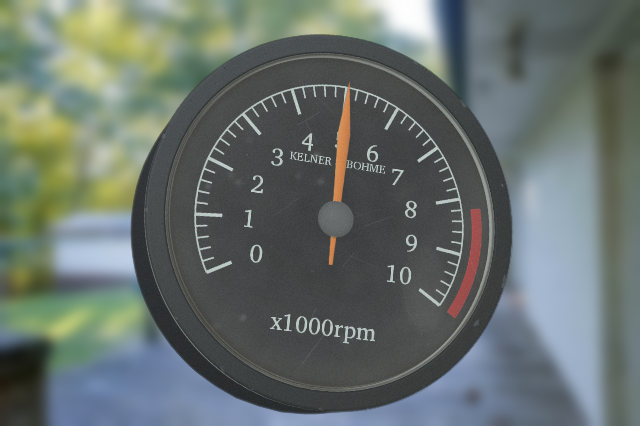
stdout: 5000 rpm
